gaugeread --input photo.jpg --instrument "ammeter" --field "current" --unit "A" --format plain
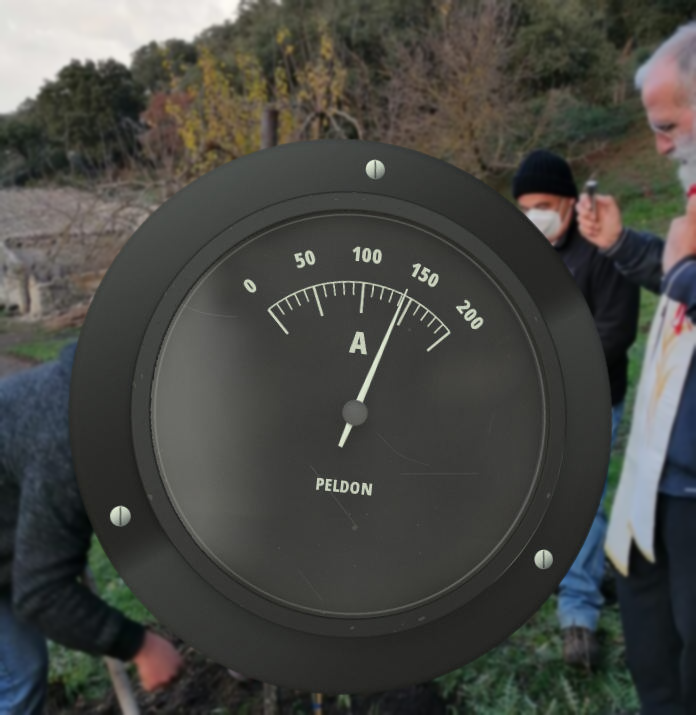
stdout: 140 A
